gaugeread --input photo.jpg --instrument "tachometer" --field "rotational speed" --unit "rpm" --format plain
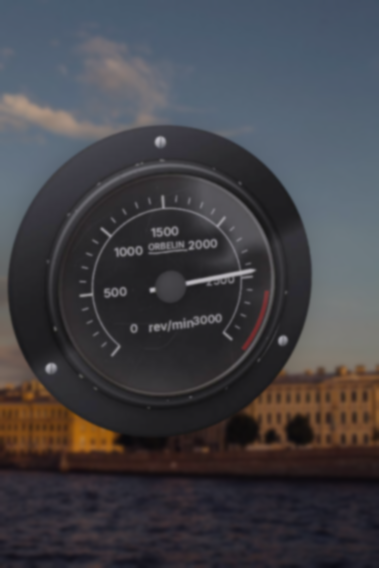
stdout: 2450 rpm
